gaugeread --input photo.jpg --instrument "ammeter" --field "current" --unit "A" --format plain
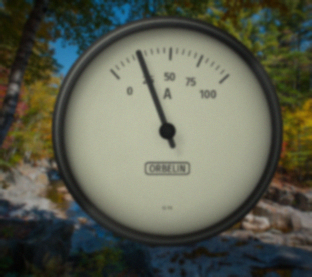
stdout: 25 A
